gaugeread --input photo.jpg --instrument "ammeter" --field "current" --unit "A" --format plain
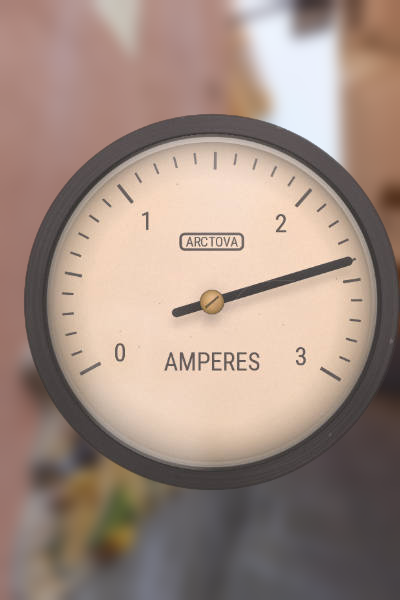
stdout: 2.4 A
